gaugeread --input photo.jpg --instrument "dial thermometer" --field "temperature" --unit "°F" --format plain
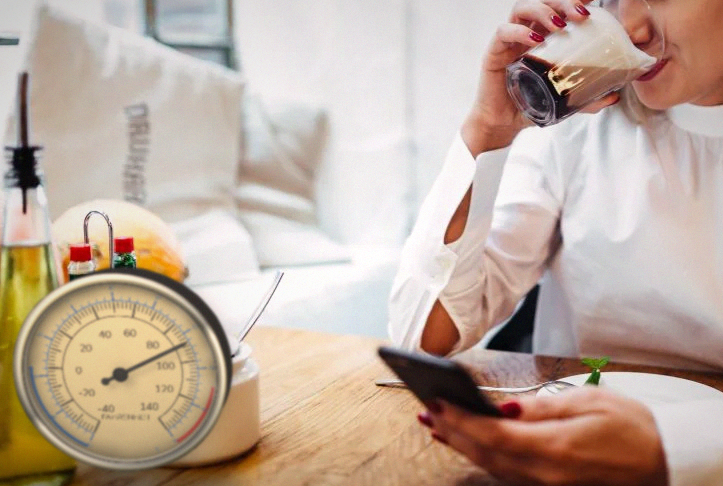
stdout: 90 °F
